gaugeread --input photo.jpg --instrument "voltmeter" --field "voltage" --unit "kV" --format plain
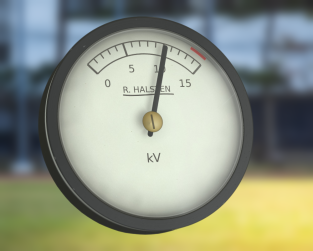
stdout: 10 kV
